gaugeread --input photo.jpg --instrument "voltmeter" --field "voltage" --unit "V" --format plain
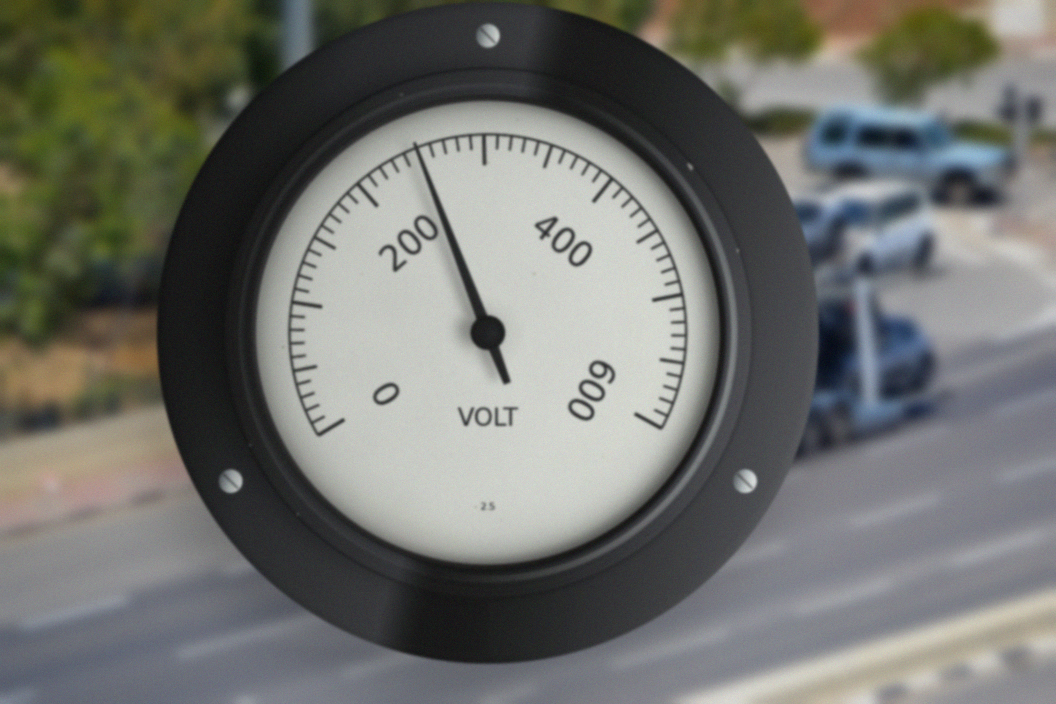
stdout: 250 V
